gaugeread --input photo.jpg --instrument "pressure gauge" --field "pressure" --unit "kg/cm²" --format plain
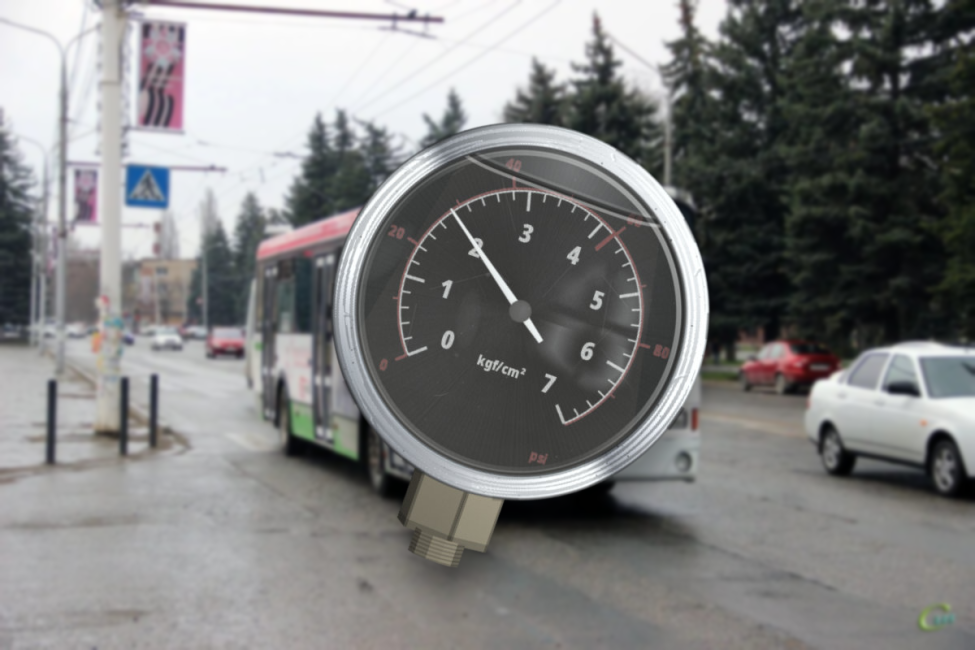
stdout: 2 kg/cm²
